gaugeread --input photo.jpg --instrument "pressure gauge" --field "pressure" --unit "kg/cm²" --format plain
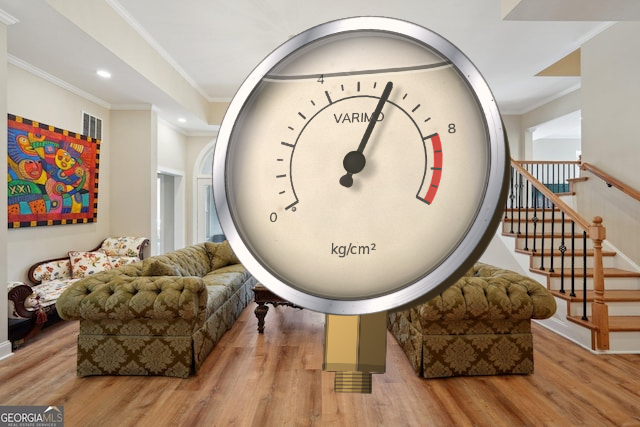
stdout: 6 kg/cm²
